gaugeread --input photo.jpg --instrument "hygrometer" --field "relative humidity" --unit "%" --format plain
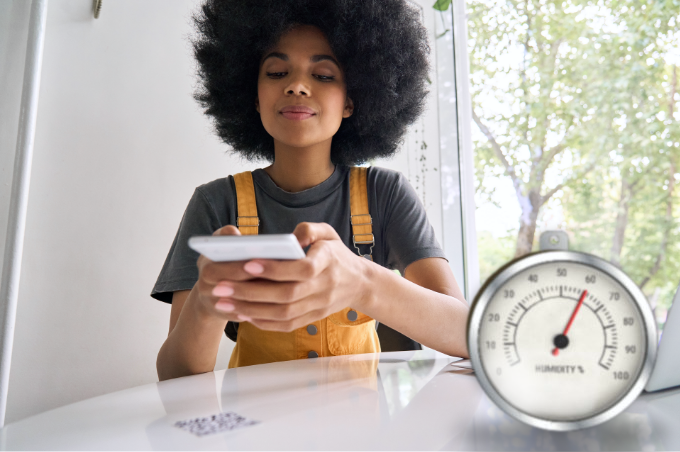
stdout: 60 %
